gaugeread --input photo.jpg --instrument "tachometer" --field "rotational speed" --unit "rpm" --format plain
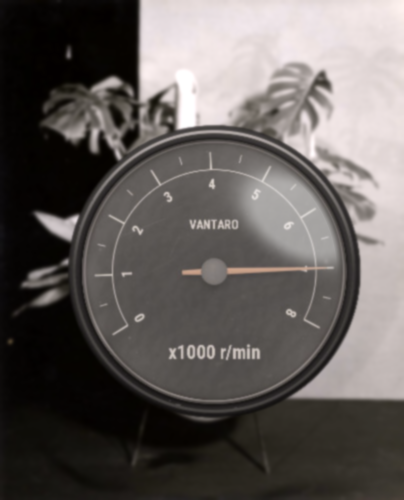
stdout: 7000 rpm
